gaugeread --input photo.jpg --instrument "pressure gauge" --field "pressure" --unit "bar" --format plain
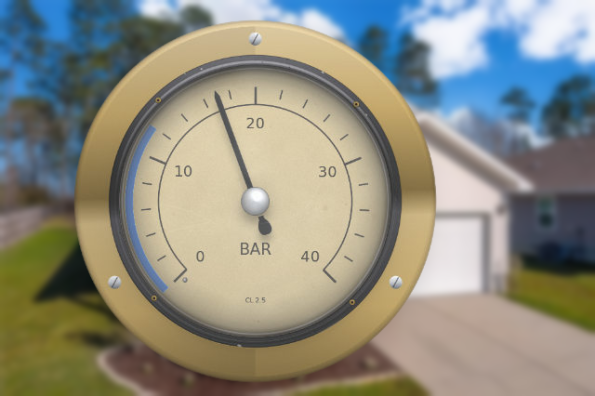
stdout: 17 bar
